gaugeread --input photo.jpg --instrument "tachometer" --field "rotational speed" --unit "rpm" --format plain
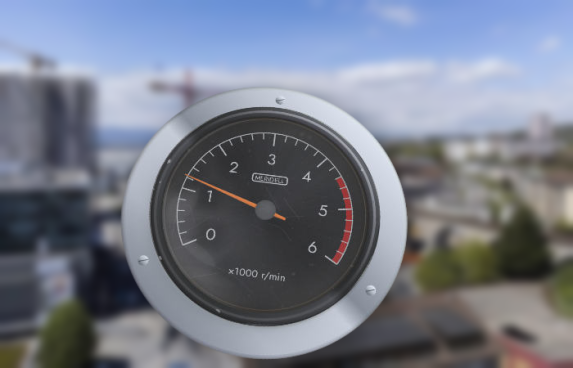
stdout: 1200 rpm
